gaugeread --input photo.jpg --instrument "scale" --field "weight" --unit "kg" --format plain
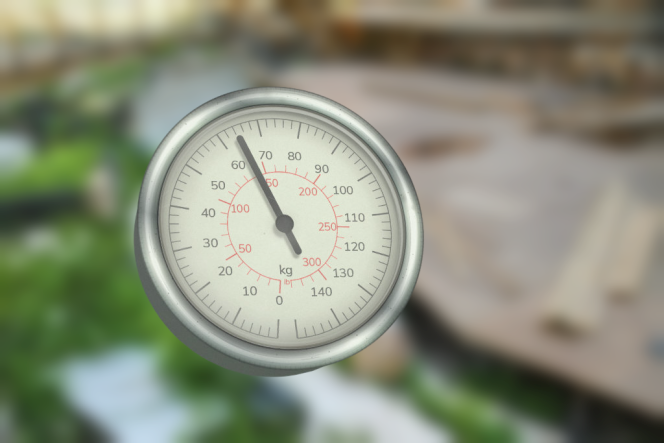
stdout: 64 kg
